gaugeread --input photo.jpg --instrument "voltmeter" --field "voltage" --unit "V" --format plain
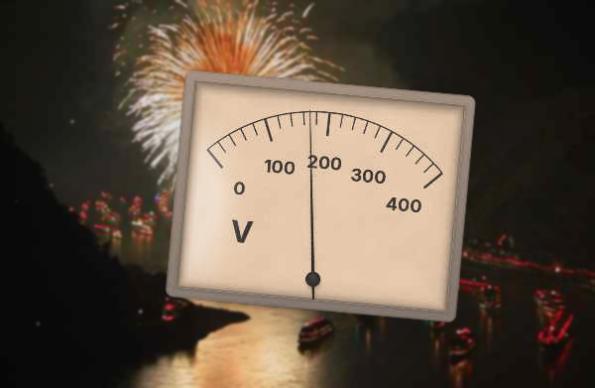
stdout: 170 V
